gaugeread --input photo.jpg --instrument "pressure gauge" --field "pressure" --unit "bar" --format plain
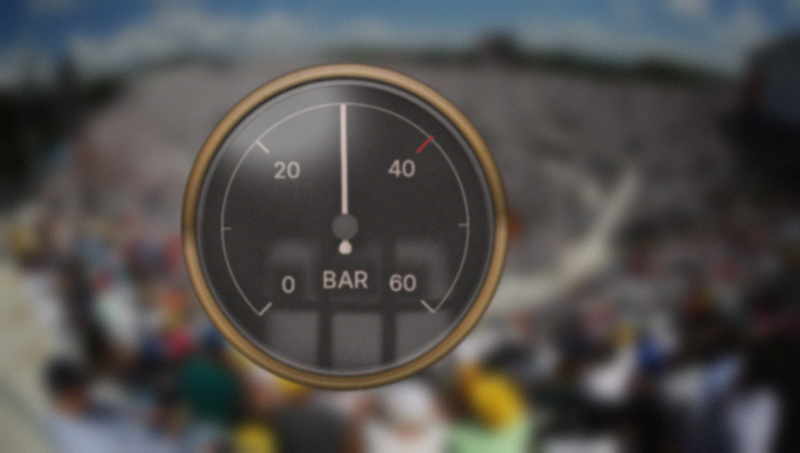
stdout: 30 bar
